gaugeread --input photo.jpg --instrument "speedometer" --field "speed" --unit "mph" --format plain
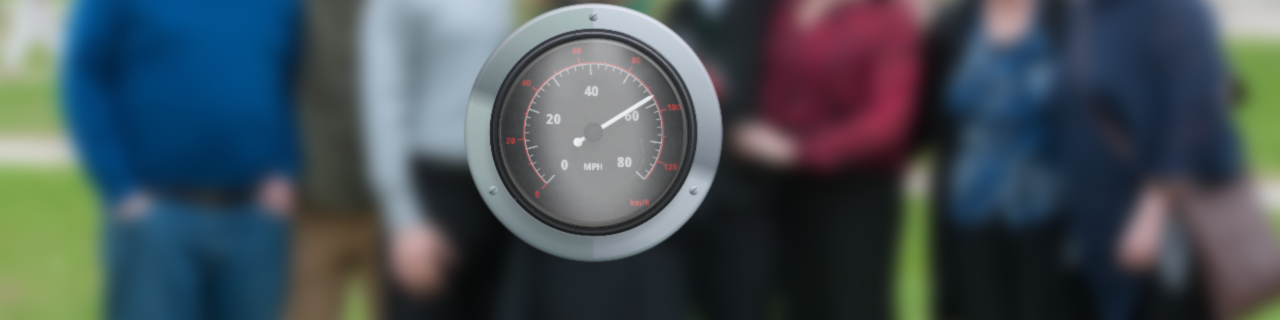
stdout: 58 mph
